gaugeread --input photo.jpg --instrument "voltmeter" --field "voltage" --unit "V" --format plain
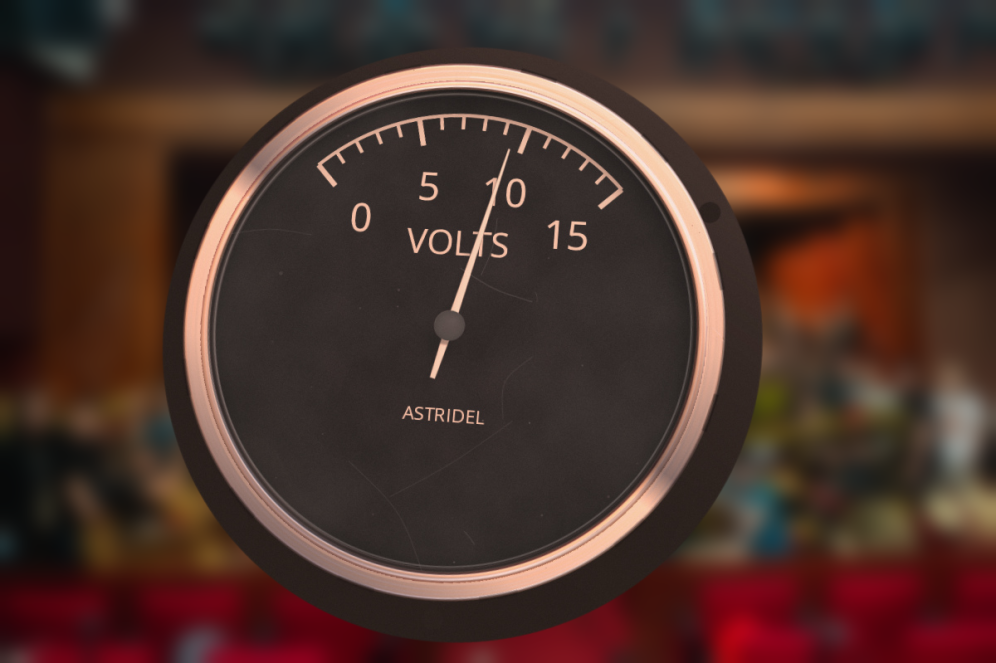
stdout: 9.5 V
